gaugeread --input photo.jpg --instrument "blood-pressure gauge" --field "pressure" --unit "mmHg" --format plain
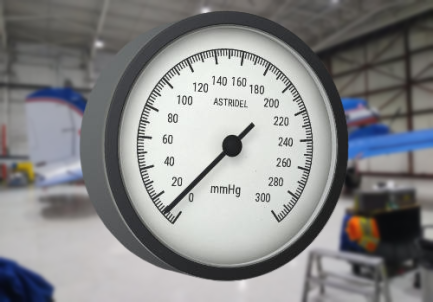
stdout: 10 mmHg
